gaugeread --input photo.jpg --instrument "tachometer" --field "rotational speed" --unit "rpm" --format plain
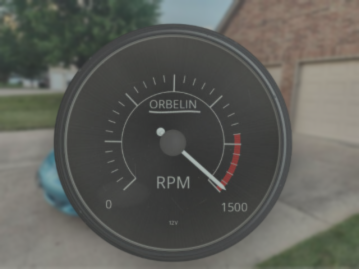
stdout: 1475 rpm
